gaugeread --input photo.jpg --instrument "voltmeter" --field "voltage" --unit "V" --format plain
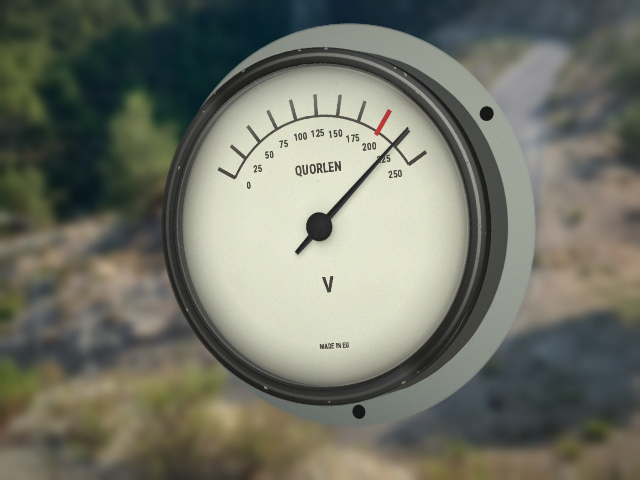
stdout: 225 V
